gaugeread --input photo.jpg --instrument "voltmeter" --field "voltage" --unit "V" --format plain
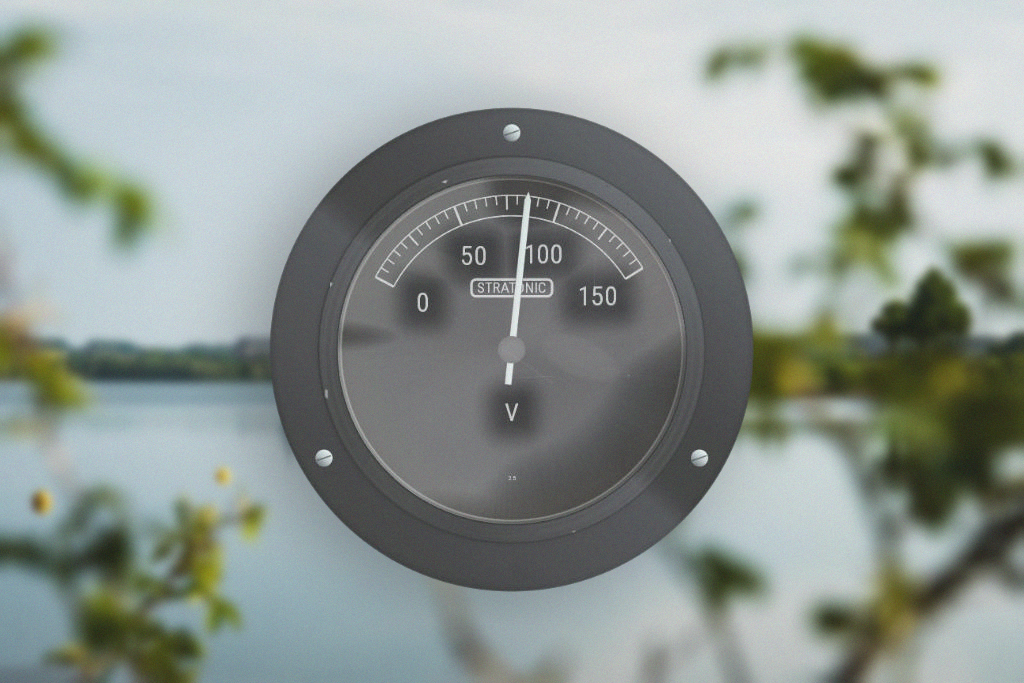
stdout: 85 V
